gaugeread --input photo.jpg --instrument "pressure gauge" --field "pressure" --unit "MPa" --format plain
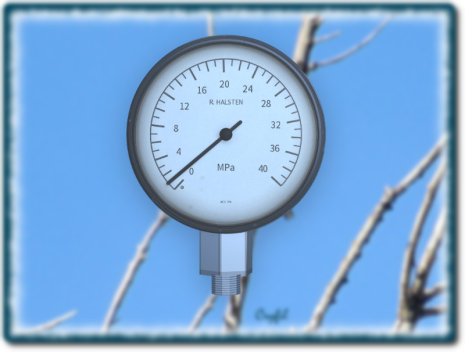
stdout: 1 MPa
